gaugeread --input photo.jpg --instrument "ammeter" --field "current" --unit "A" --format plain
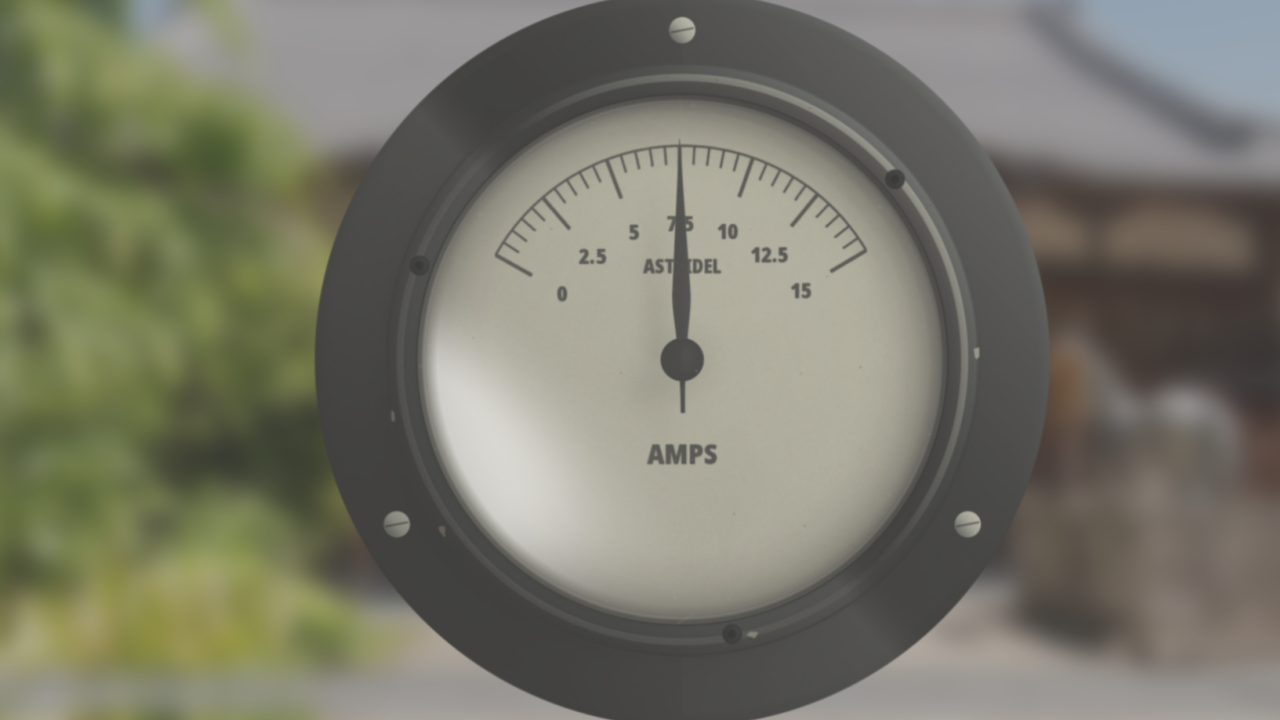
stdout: 7.5 A
